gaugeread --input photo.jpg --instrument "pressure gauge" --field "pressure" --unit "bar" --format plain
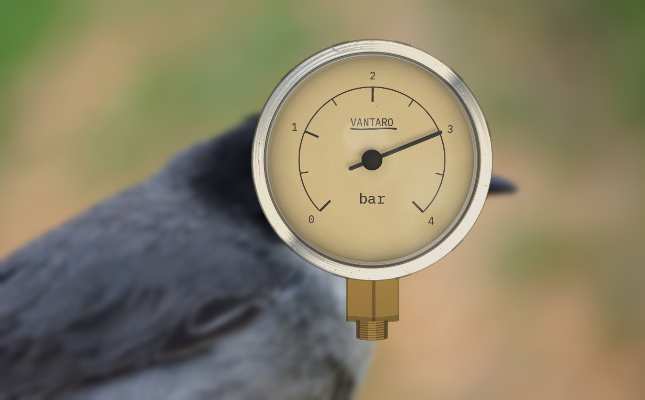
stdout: 3 bar
